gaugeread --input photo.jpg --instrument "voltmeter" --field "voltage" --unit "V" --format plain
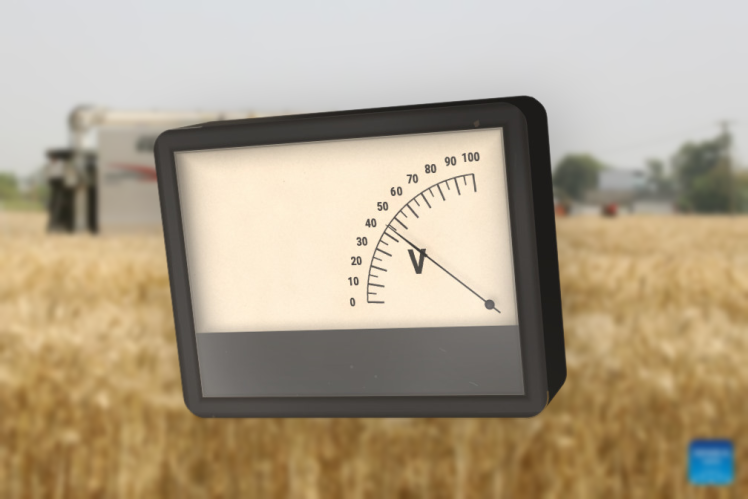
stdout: 45 V
